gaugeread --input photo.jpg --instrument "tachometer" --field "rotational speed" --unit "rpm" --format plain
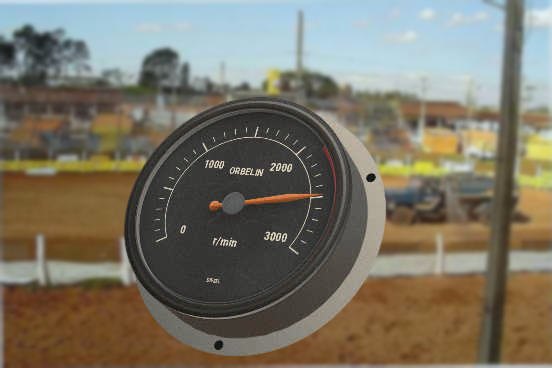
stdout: 2500 rpm
